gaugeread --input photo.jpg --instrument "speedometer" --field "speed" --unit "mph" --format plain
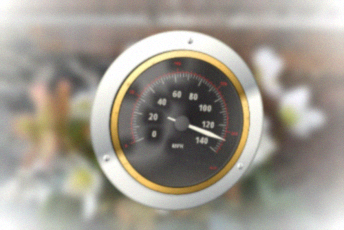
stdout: 130 mph
